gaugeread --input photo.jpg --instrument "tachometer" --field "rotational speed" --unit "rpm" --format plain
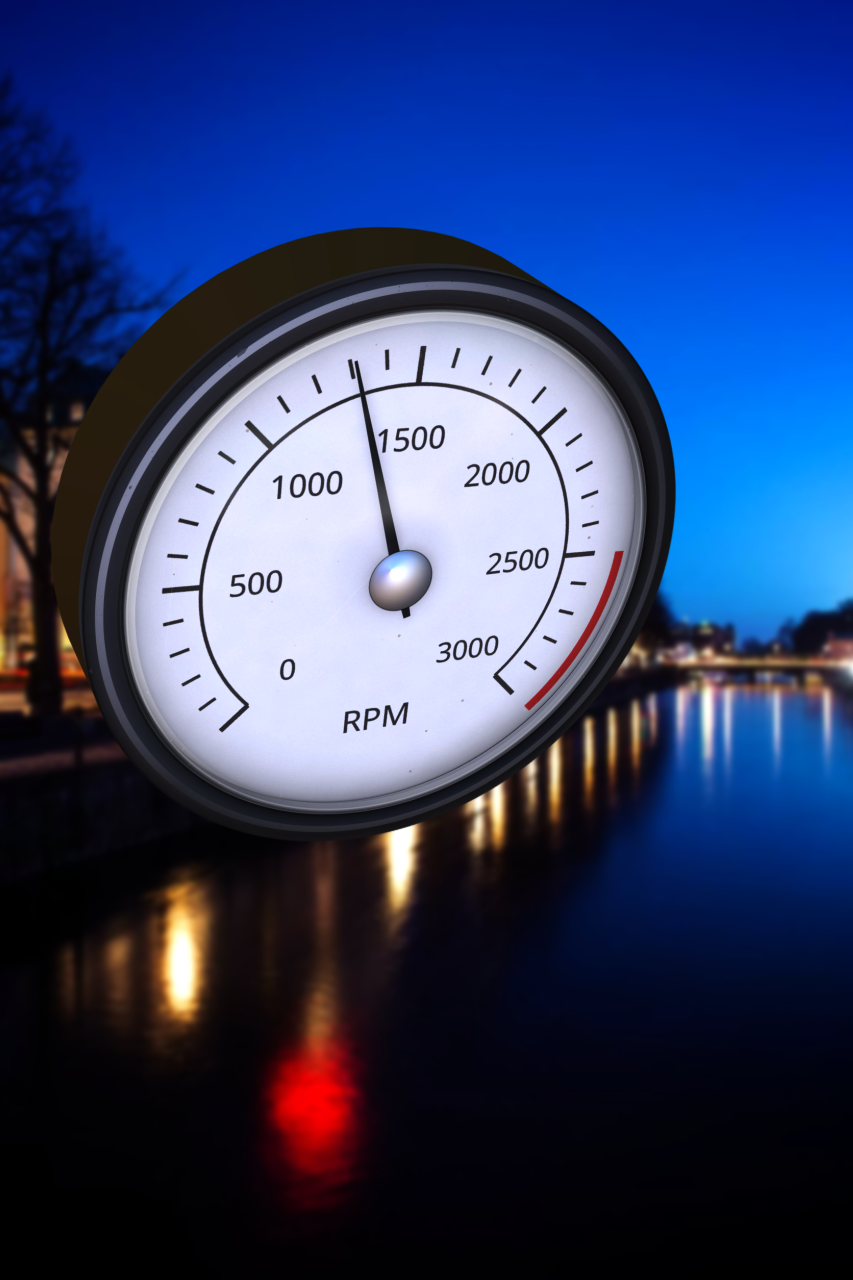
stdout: 1300 rpm
